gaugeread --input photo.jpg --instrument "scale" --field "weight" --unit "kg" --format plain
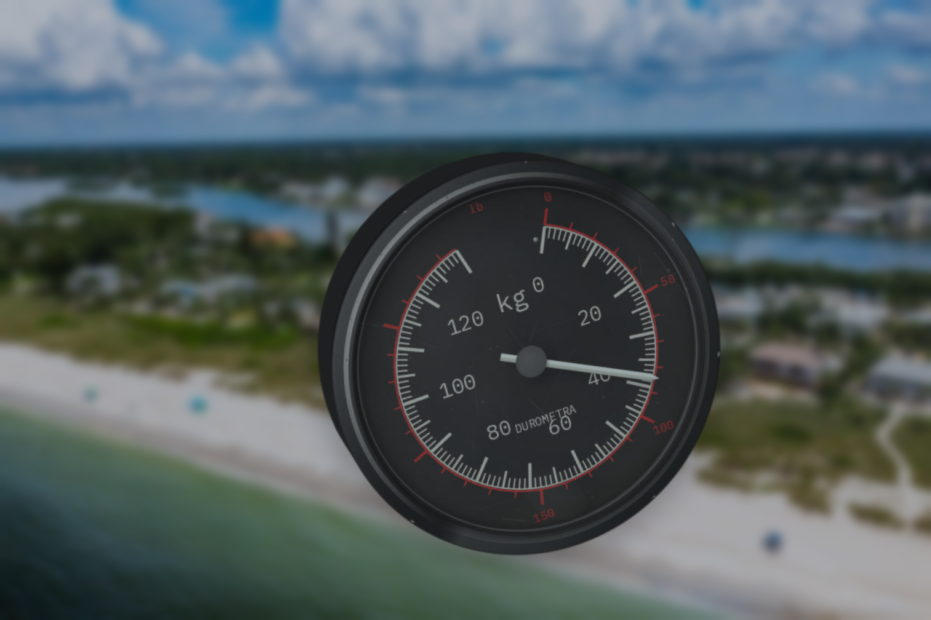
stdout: 38 kg
